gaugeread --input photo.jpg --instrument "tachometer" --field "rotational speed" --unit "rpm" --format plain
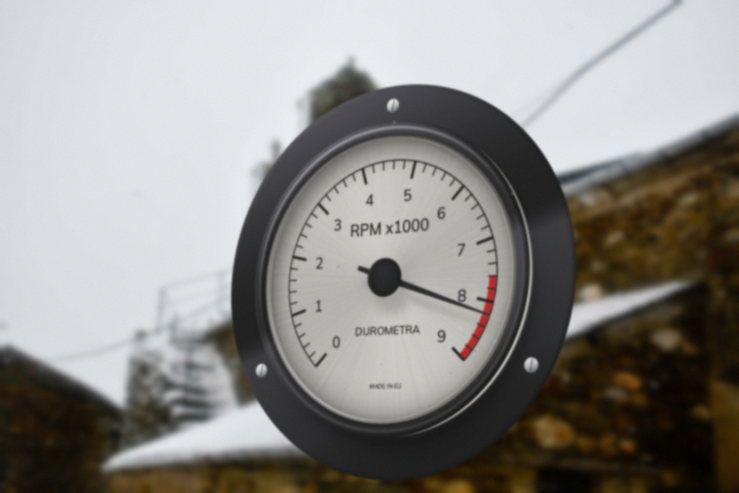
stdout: 8200 rpm
